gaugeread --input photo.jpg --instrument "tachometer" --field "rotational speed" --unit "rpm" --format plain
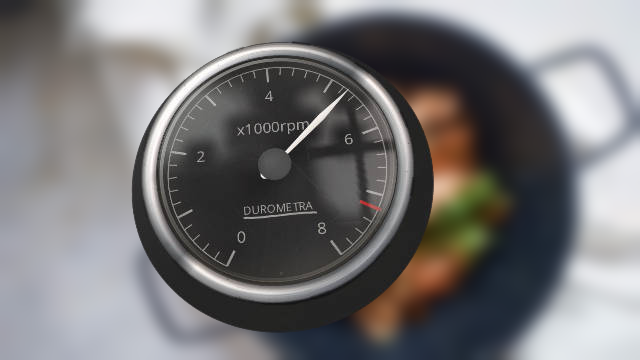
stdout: 5300 rpm
